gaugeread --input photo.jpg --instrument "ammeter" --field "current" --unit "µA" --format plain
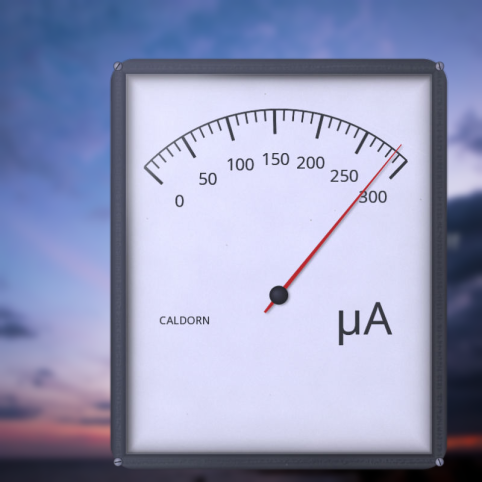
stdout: 285 µA
